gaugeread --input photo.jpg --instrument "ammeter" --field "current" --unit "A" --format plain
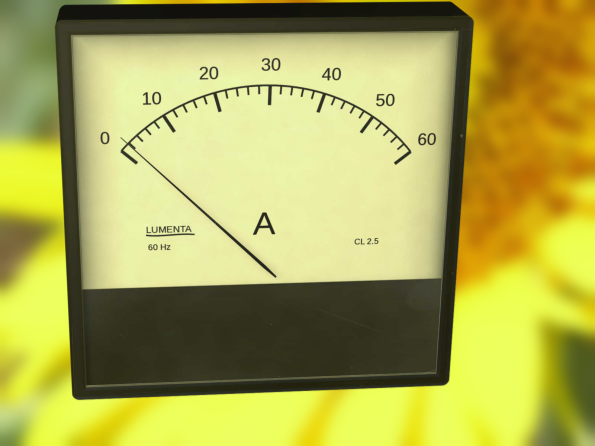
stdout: 2 A
